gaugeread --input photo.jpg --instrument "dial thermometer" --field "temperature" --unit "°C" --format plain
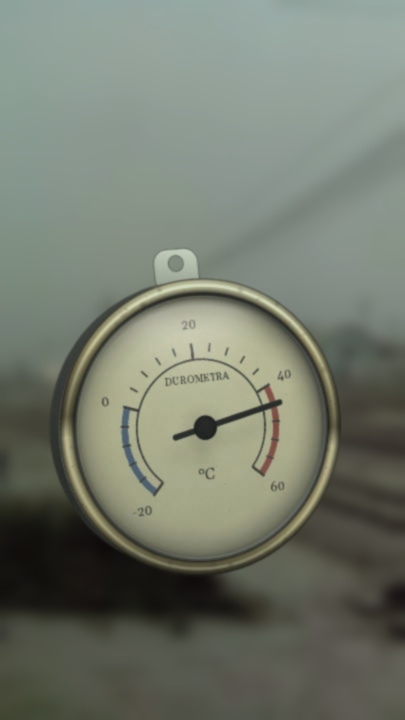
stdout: 44 °C
